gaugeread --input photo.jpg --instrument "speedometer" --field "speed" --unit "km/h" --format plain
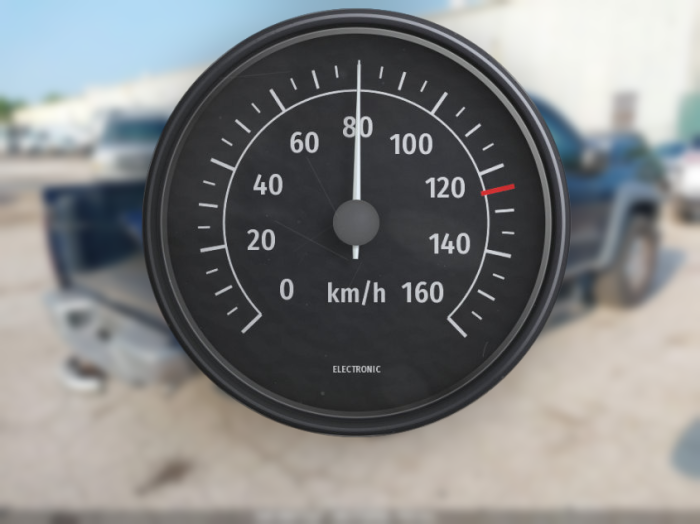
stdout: 80 km/h
